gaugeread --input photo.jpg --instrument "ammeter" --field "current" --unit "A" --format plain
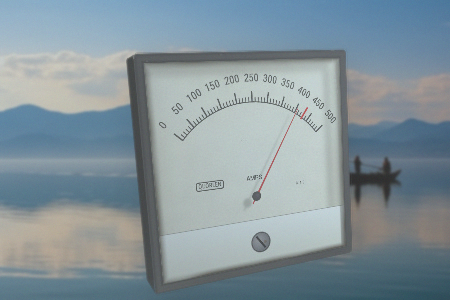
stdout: 400 A
